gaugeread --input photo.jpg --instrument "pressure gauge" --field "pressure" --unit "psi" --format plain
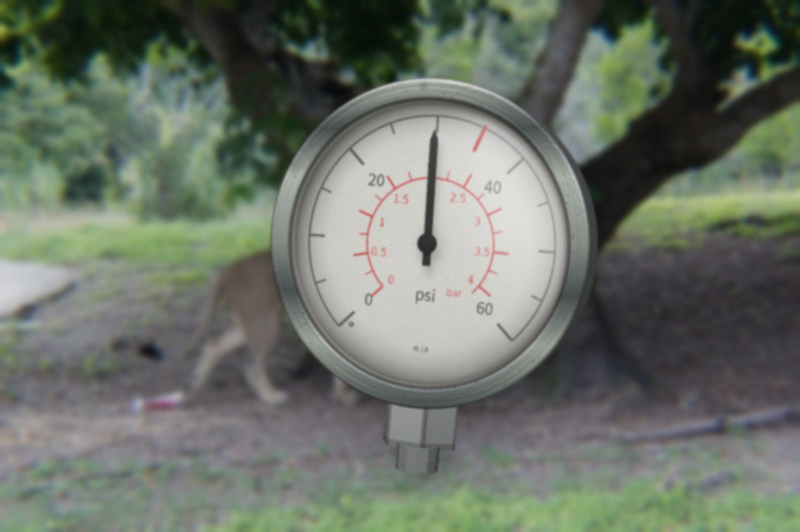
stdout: 30 psi
